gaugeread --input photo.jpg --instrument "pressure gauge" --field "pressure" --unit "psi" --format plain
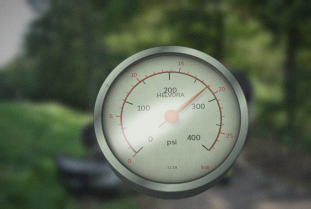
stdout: 275 psi
